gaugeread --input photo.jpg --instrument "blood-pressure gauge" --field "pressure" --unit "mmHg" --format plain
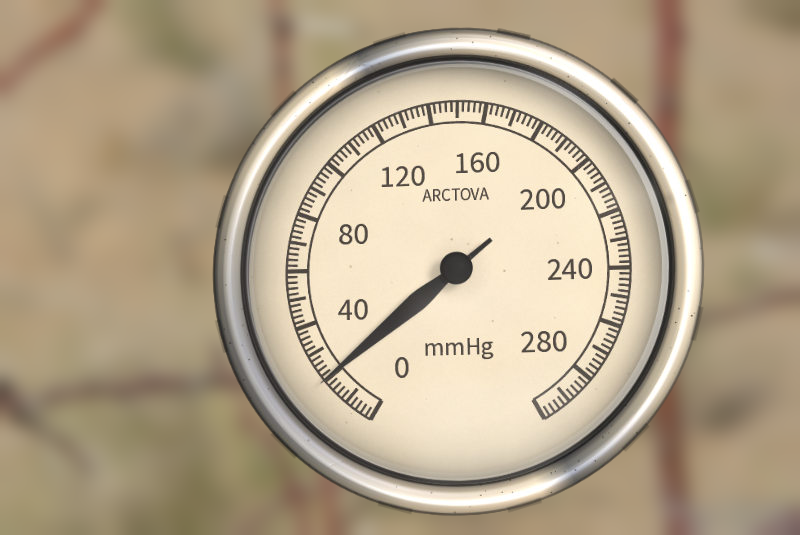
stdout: 20 mmHg
